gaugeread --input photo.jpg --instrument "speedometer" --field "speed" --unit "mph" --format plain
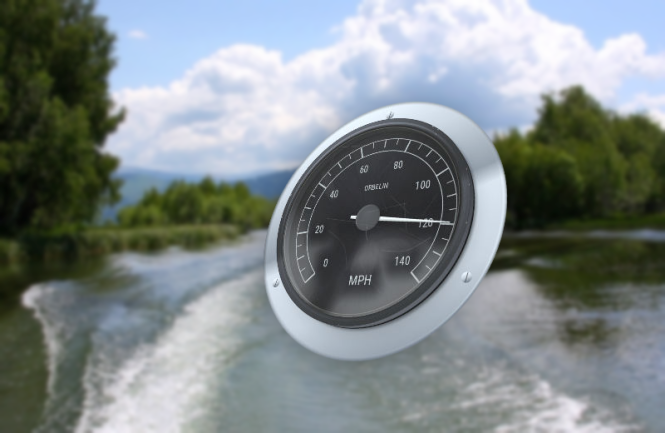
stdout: 120 mph
